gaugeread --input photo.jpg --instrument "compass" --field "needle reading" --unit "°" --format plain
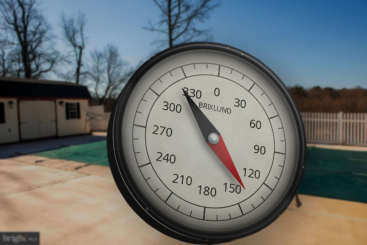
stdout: 140 °
